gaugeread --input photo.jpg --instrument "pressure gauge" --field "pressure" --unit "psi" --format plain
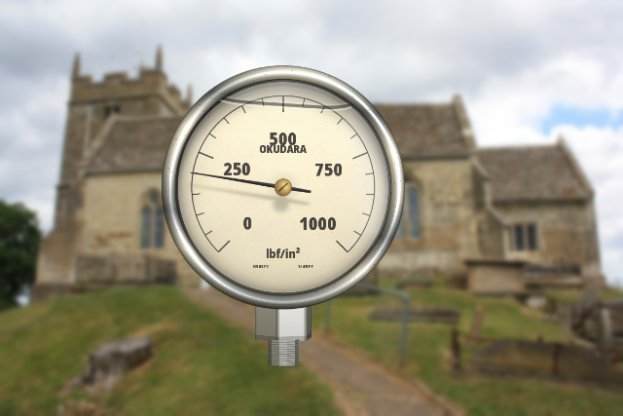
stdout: 200 psi
